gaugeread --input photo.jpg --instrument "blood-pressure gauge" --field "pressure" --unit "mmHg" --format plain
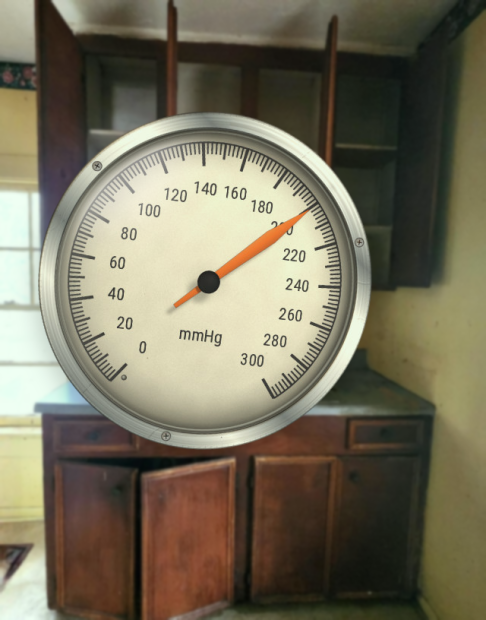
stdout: 200 mmHg
